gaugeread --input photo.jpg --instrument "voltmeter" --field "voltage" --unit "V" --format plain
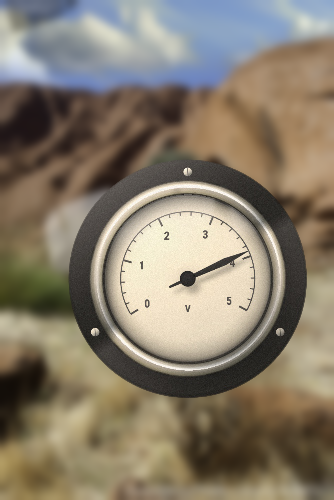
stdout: 3.9 V
